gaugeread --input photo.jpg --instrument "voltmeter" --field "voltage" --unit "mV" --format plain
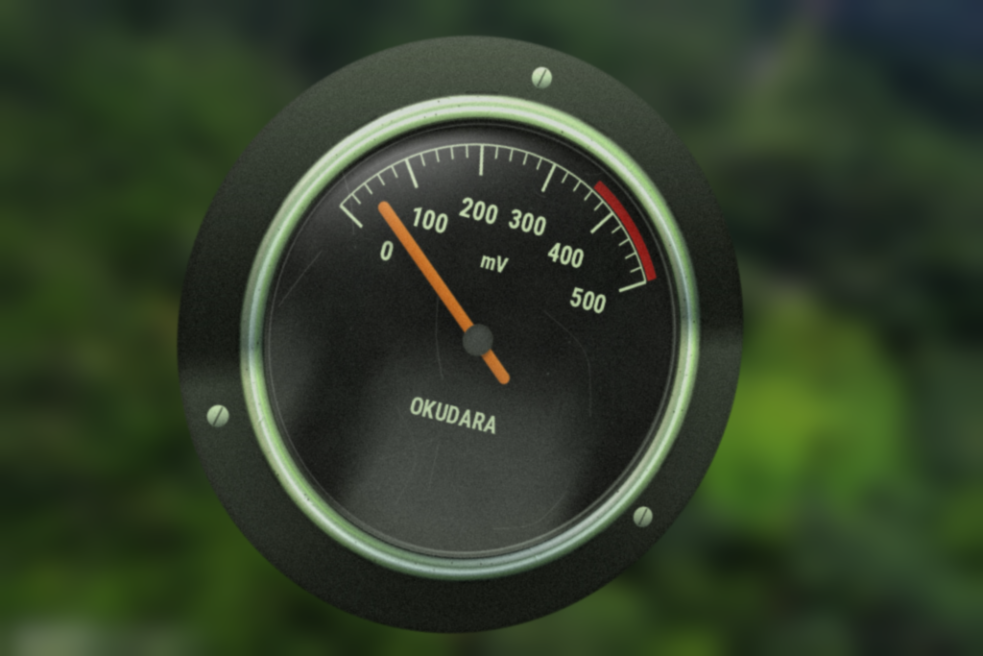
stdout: 40 mV
